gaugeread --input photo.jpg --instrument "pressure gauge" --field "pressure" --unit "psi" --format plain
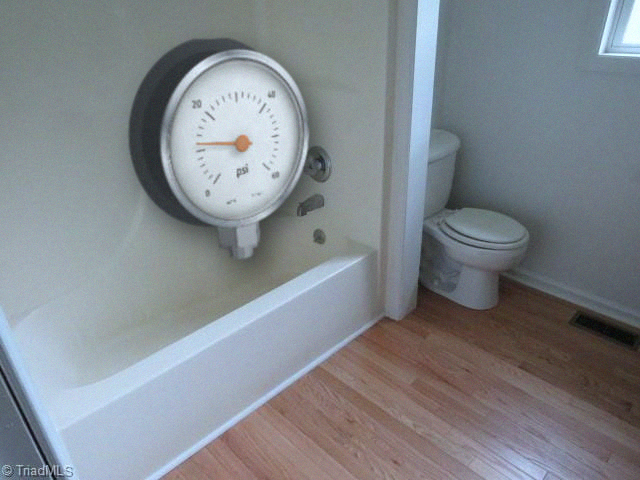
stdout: 12 psi
